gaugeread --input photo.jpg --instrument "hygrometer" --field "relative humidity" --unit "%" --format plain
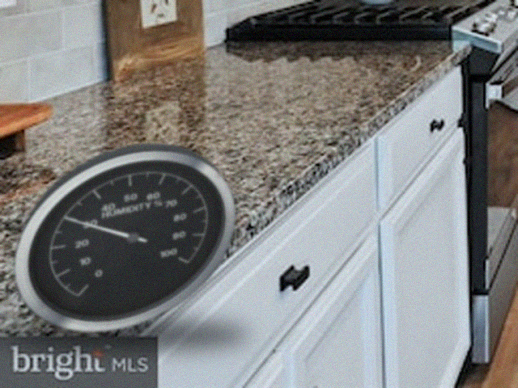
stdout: 30 %
